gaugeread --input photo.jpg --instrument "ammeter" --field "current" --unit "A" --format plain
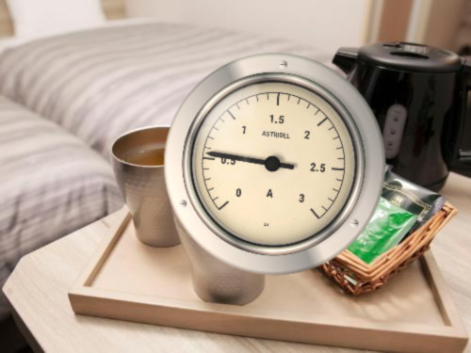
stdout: 0.55 A
